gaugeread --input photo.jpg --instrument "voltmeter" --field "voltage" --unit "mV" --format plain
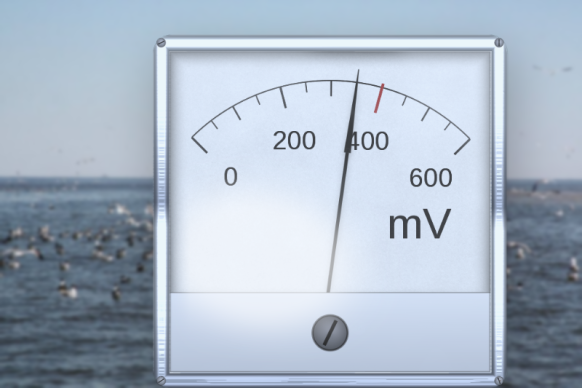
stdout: 350 mV
